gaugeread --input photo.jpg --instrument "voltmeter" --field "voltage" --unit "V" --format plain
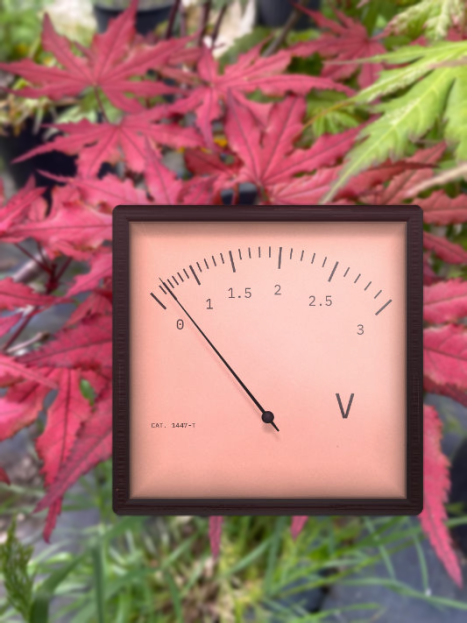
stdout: 0.5 V
